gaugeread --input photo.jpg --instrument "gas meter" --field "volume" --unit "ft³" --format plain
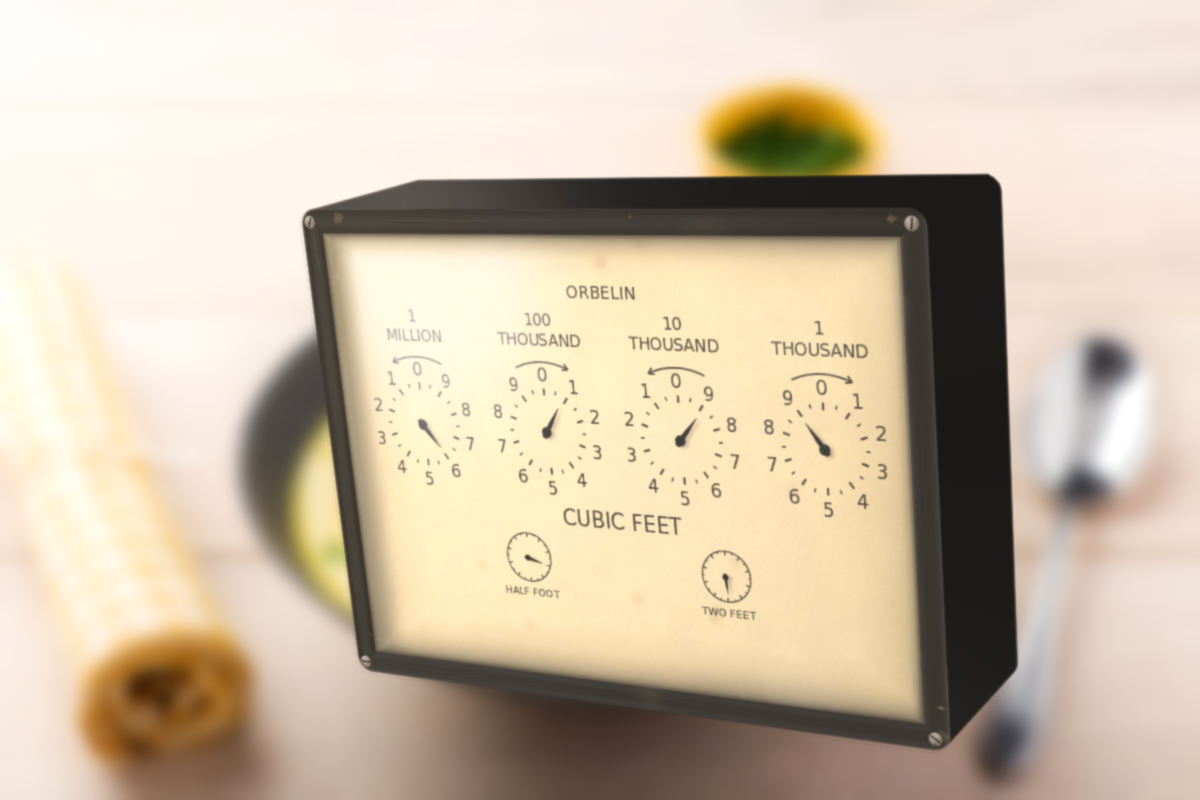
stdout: 608900 ft³
